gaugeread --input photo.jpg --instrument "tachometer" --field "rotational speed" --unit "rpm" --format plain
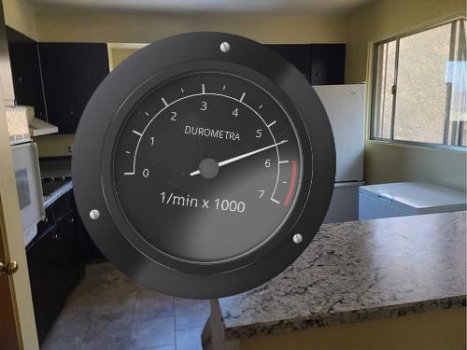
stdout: 5500 rpm
